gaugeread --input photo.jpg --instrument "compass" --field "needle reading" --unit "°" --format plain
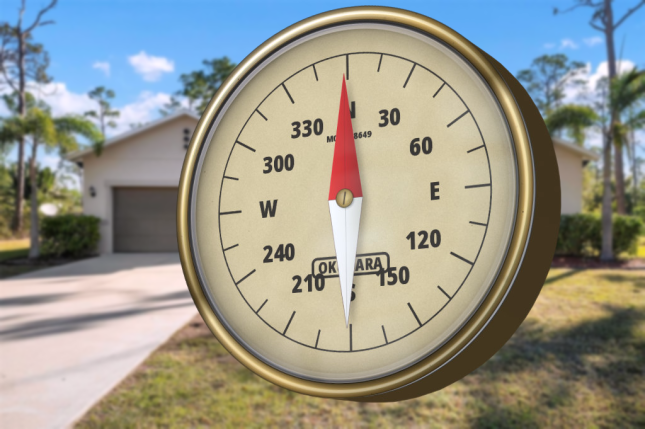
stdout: 0 °
